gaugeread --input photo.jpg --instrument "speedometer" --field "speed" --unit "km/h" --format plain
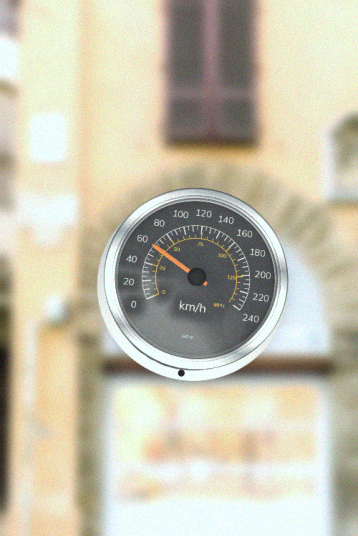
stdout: 60 km/h
